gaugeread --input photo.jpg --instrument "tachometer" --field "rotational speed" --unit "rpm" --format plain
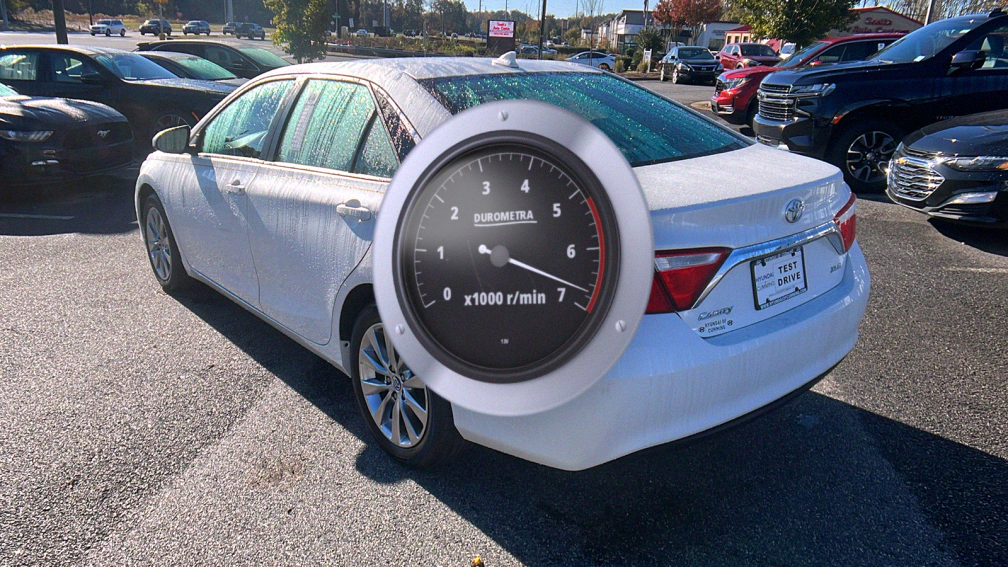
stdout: 6700 rpm
